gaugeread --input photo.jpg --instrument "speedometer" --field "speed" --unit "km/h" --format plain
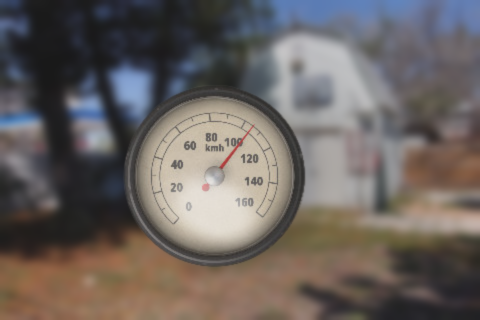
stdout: 105 km/h
